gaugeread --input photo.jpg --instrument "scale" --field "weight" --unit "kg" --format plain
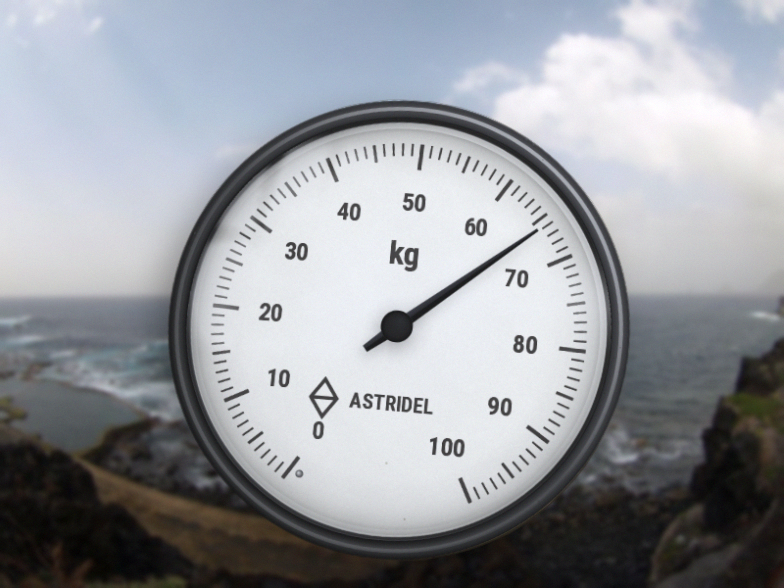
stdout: 66 kg
